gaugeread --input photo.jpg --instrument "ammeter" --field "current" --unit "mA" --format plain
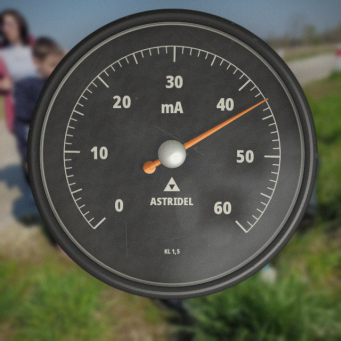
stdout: 43 mA
